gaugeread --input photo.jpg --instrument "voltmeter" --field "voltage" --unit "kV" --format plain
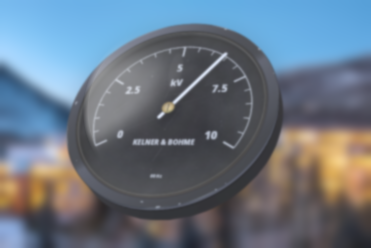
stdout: 6.5 kV
